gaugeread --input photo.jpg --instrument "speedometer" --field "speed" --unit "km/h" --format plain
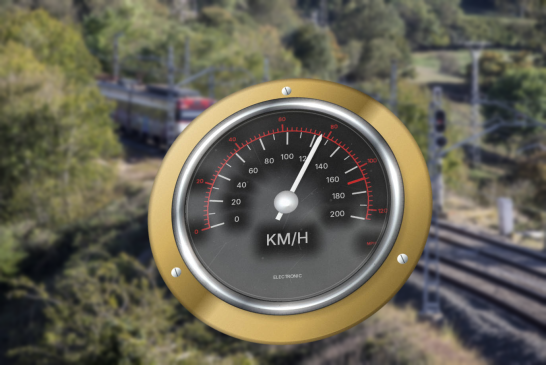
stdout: 125 km/h
